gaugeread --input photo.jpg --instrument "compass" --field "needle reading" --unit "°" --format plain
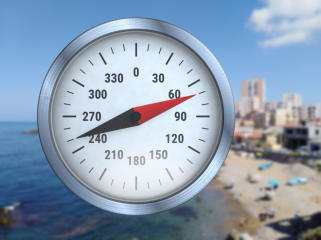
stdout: 70 °
